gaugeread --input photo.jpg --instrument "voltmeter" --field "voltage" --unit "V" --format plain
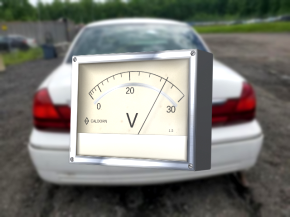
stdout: 27 V
